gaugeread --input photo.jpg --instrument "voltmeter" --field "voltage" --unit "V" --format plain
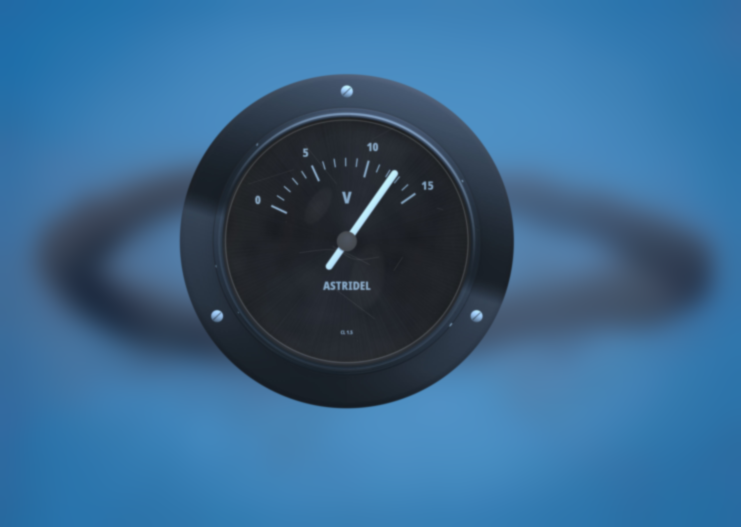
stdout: 12.5 V
